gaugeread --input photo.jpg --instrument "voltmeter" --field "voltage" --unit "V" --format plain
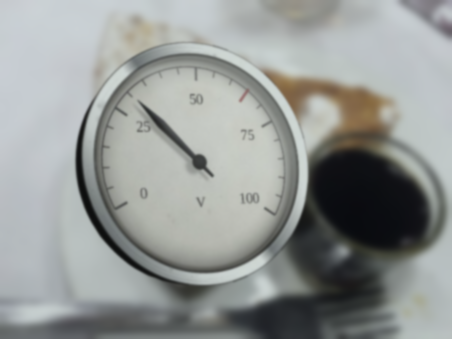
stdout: 30 V
